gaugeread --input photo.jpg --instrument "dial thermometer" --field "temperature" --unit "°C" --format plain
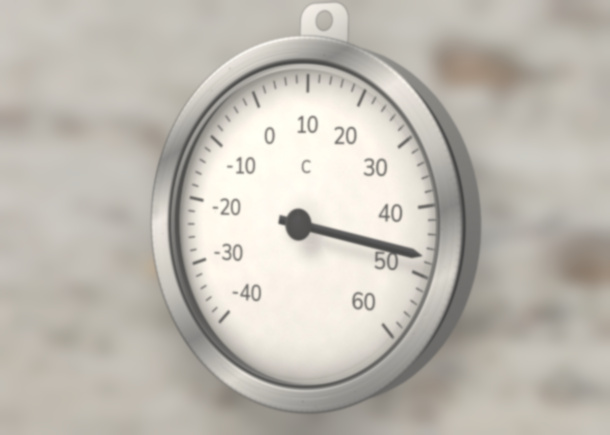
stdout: 47 °C
